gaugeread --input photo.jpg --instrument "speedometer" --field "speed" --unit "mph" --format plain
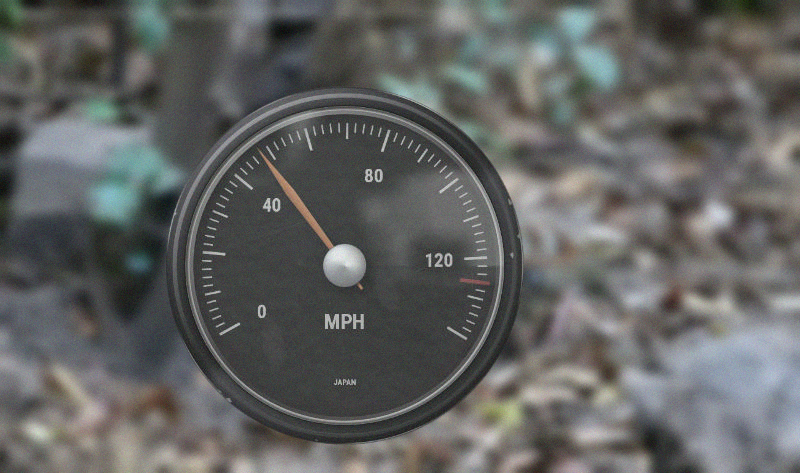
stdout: 48 mph
